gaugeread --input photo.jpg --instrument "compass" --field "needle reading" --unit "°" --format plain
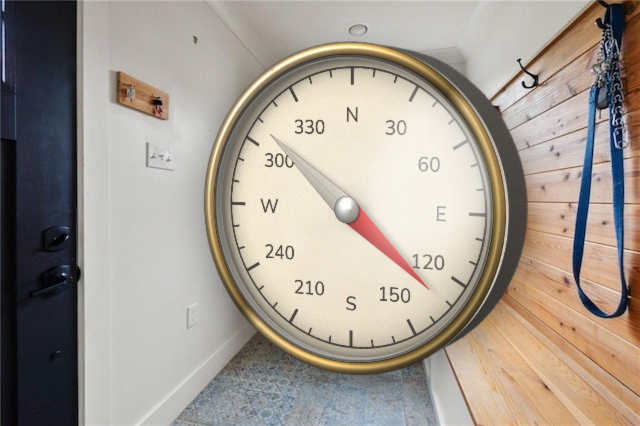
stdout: 130 °
